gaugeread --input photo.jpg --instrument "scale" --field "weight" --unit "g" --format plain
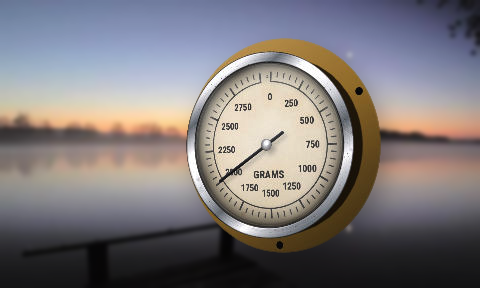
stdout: 2000 g
